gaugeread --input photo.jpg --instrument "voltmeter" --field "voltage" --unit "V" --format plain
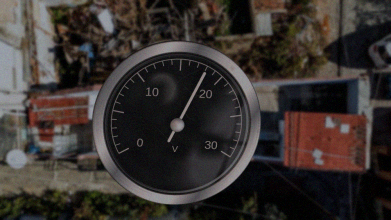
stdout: 18 V
